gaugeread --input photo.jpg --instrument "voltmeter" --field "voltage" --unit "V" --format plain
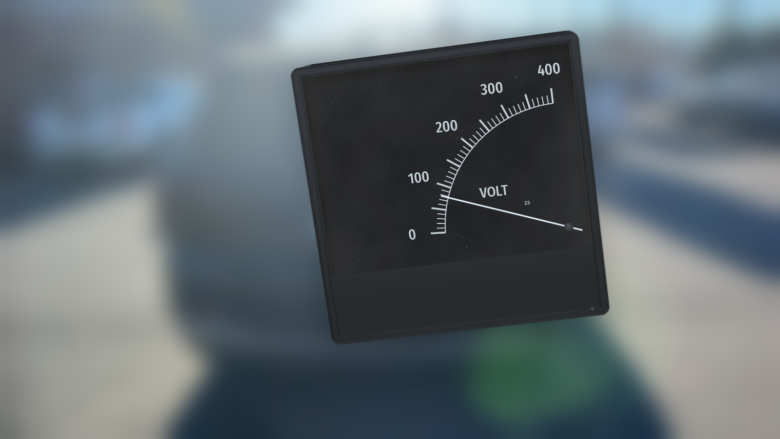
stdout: 80 V
